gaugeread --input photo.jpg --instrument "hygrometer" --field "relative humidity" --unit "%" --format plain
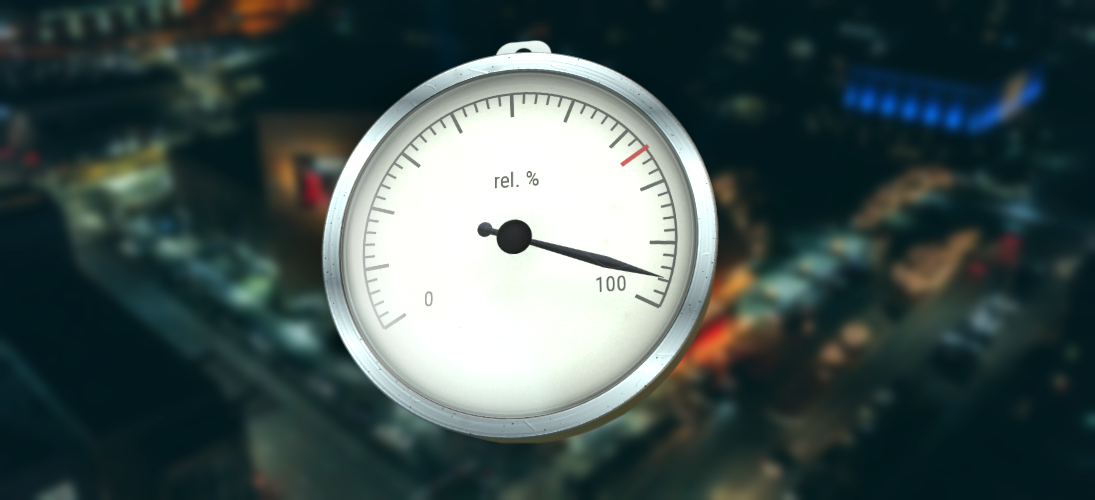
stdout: 96 %
